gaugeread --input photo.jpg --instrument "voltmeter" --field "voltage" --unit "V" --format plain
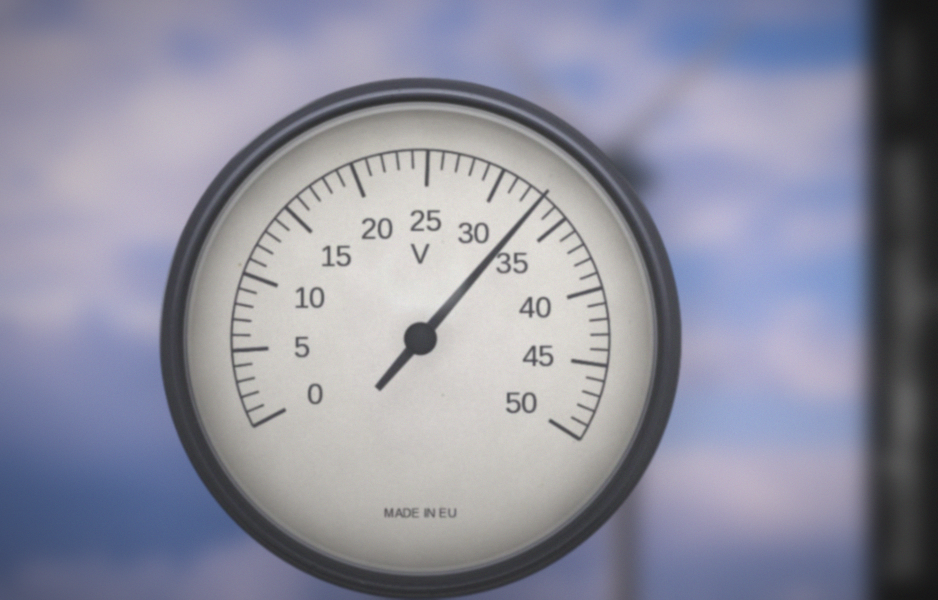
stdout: 33 V
